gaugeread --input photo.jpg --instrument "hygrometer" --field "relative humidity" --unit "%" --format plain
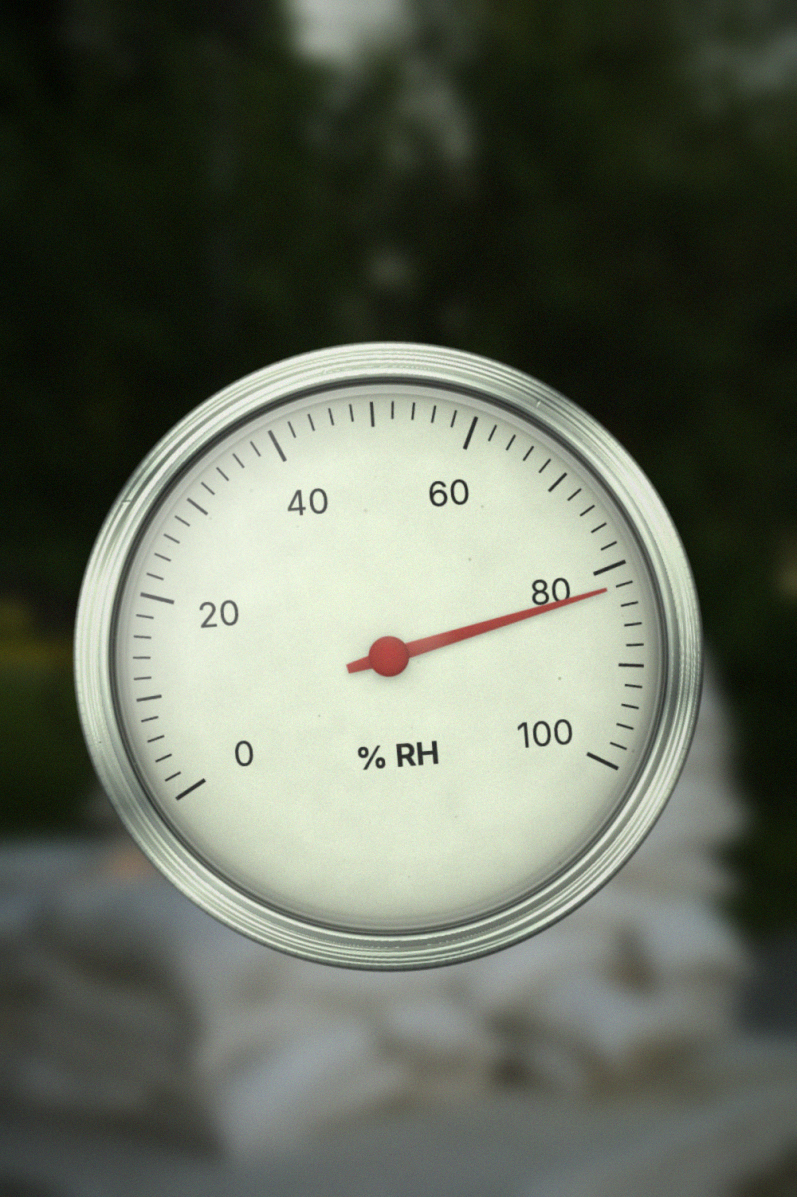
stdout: 82 %
